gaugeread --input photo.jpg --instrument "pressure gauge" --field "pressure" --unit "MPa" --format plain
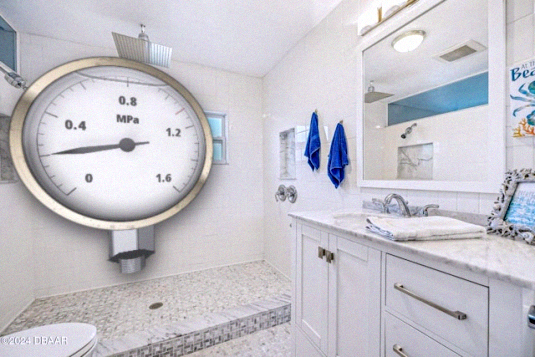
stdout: 0.2 MPa
